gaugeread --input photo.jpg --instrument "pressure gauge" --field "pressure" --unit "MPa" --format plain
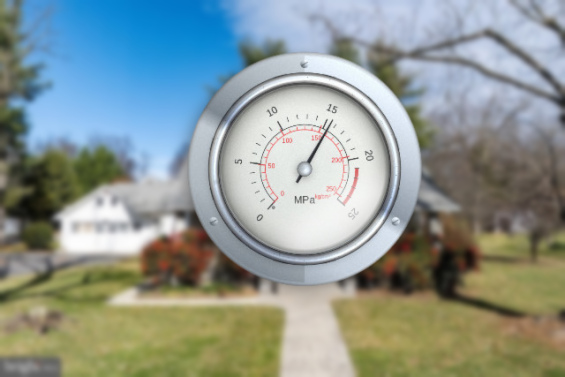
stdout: 15.5 MPa
